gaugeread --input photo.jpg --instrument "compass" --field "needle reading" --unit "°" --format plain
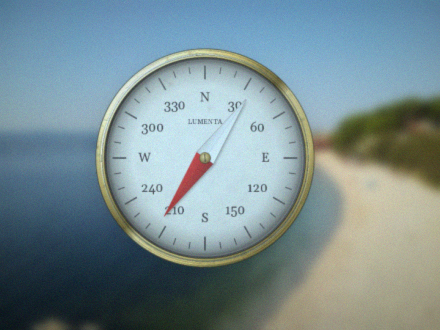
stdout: 215 °
